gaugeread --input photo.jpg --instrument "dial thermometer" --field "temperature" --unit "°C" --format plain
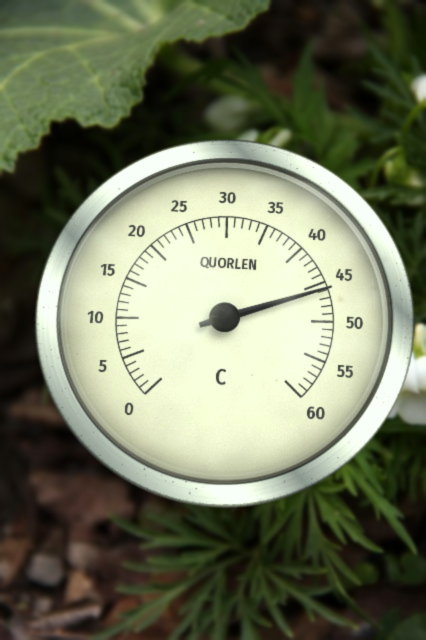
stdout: 46 °C
